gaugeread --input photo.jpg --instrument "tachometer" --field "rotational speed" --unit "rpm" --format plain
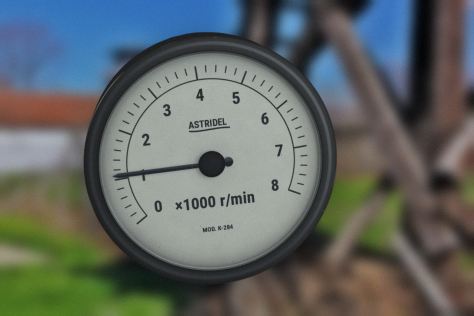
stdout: 1100 rpm
